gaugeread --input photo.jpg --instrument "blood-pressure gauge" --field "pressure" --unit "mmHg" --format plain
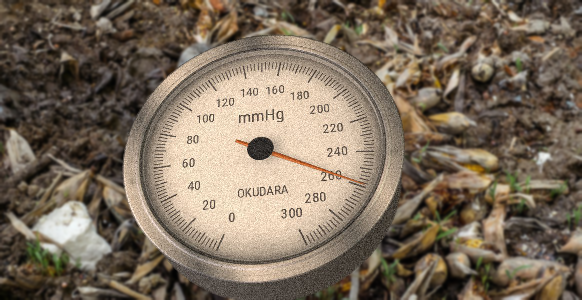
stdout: 260 mmHg
